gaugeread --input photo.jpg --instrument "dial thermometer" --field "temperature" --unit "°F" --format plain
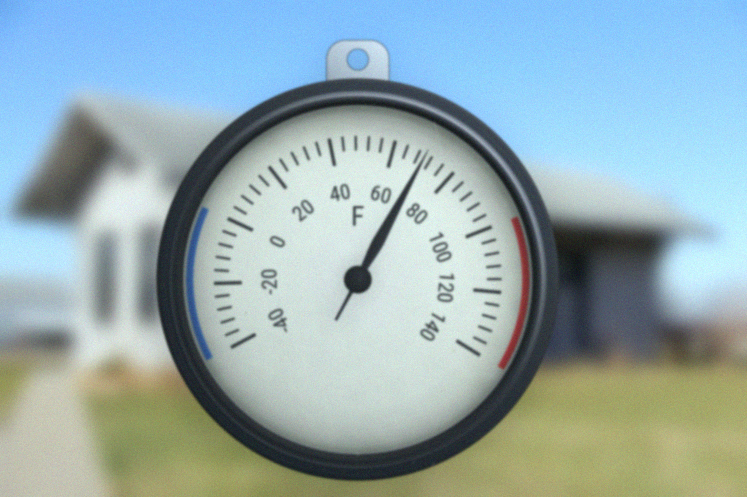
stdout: 70 °F
